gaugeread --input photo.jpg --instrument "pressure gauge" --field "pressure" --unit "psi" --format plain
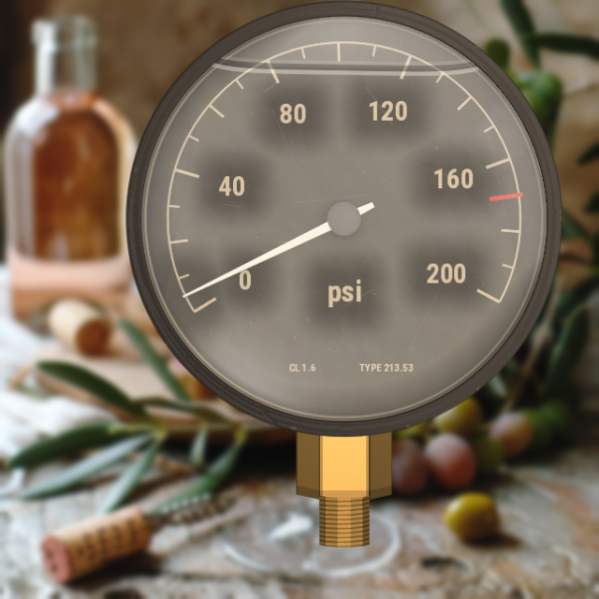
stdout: 5 psi
